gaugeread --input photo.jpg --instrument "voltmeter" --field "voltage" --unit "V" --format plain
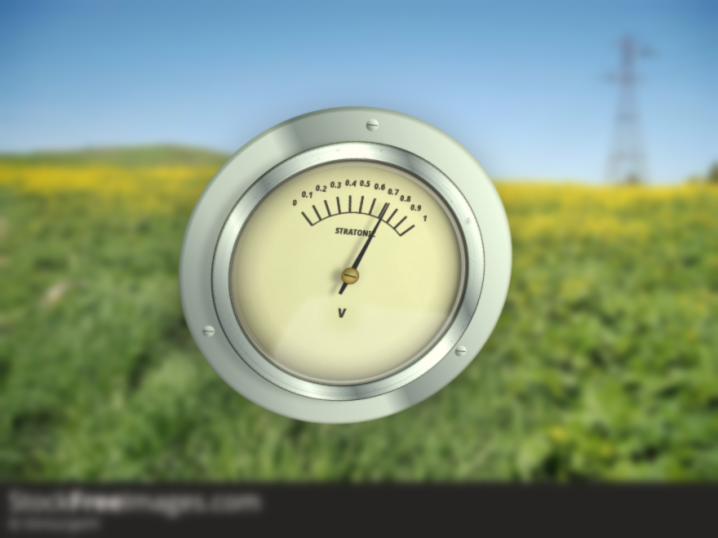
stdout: 0.7 V
